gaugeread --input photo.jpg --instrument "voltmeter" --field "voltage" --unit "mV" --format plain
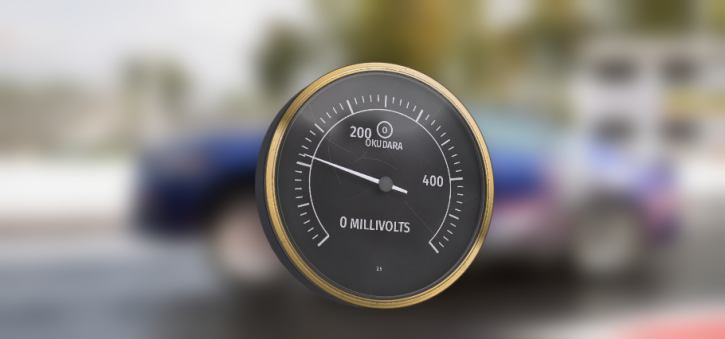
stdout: 110 mV
